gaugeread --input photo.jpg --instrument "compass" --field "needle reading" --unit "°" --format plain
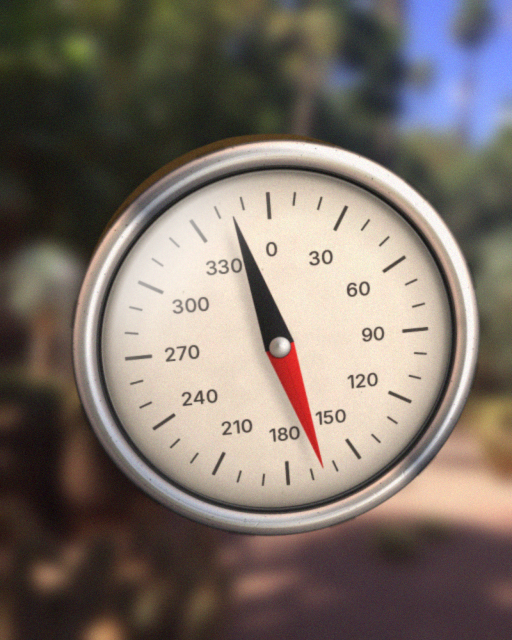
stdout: 165 °
